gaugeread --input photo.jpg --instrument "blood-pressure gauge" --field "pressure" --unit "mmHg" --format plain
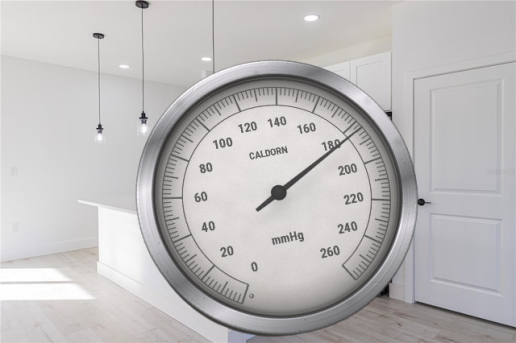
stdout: 184 mmHg
